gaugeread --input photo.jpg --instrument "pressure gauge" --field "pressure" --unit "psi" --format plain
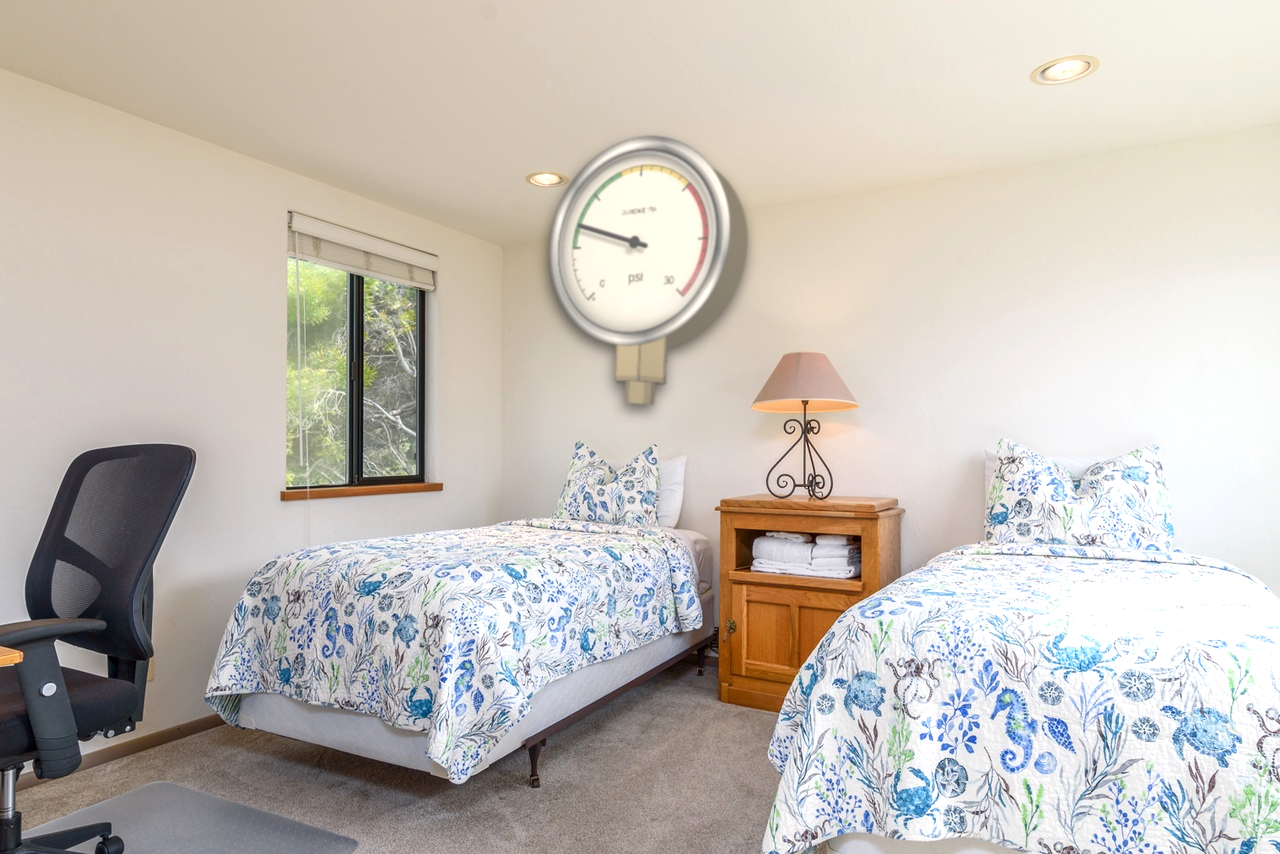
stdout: 7 psi
